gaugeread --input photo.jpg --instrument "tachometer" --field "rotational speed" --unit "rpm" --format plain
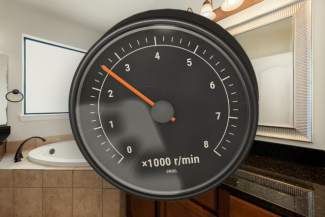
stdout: 2600 rpm
